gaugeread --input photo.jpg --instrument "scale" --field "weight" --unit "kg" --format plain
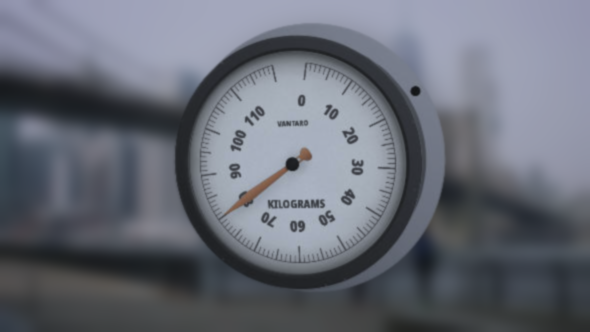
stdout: 80 kg
